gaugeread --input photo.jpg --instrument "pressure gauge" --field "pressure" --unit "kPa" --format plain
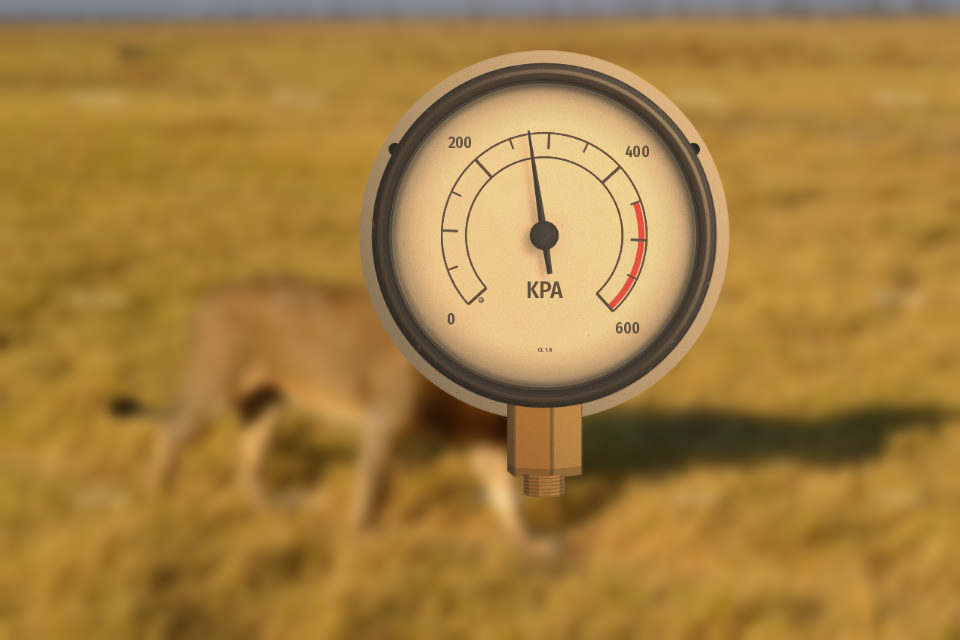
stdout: 275 kPa
